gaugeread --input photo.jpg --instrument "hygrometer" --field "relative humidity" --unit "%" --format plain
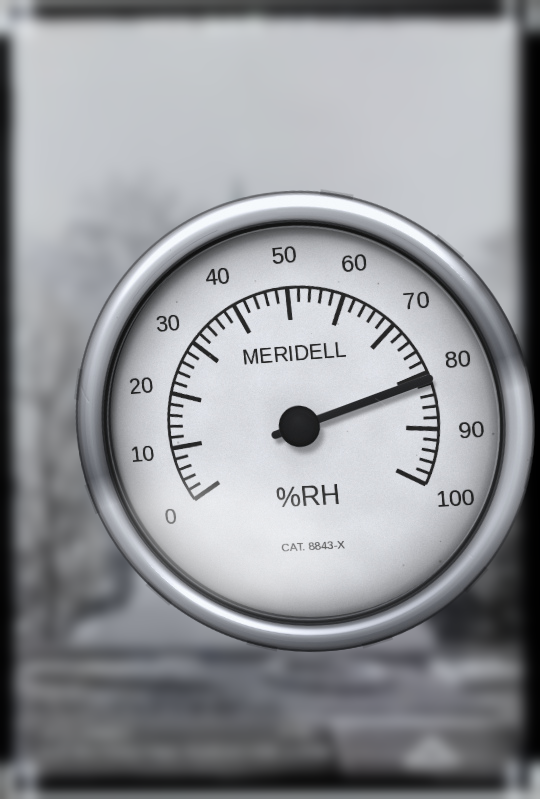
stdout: 81 %
